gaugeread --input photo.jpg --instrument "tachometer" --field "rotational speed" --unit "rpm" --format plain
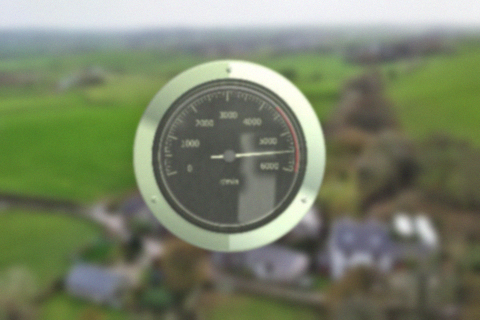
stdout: 5500 rpm
